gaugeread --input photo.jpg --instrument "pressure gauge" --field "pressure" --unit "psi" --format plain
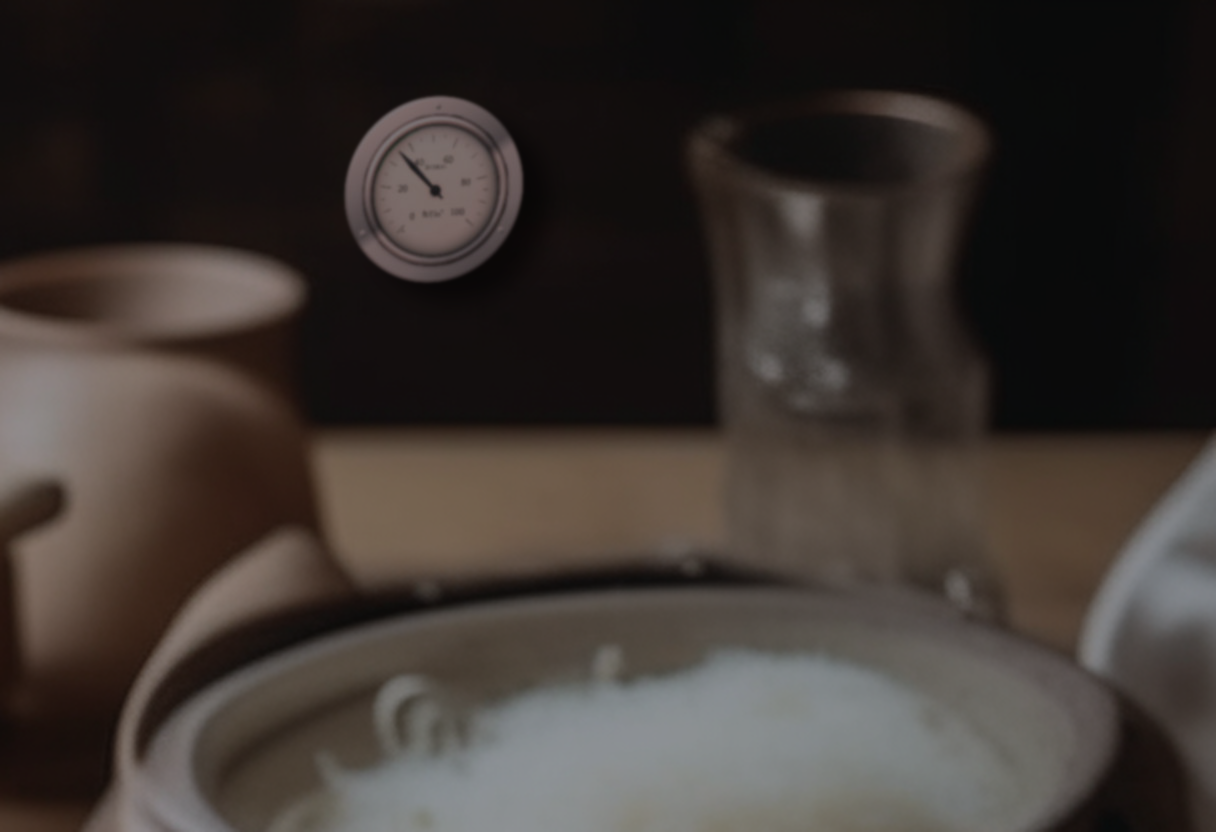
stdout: 35 psi
